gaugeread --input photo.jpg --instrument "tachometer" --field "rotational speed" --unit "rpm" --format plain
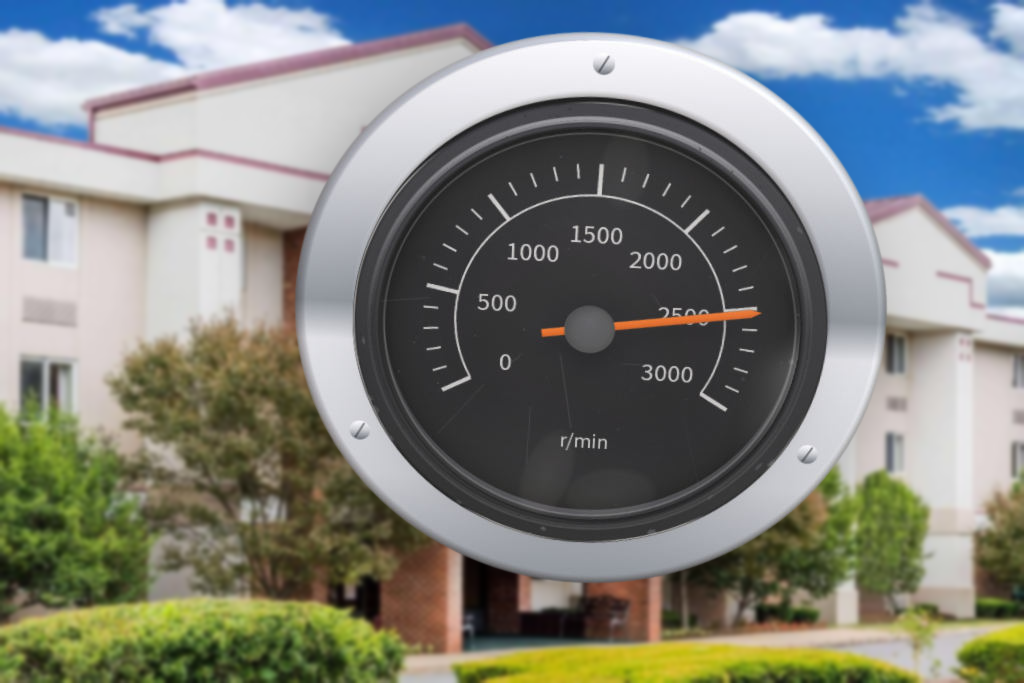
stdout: 2500 rpm
